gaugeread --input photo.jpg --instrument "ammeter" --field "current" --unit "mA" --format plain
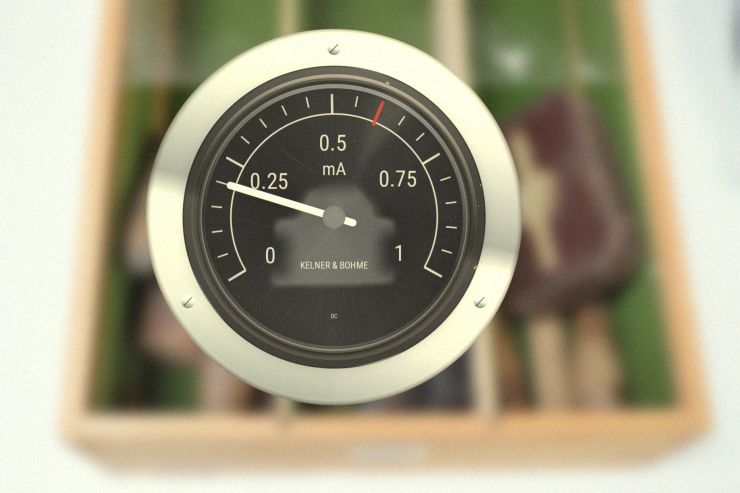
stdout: 0.2 mA
